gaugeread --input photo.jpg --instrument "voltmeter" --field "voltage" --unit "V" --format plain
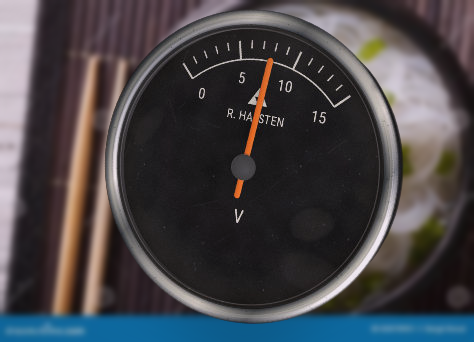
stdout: 8 V
